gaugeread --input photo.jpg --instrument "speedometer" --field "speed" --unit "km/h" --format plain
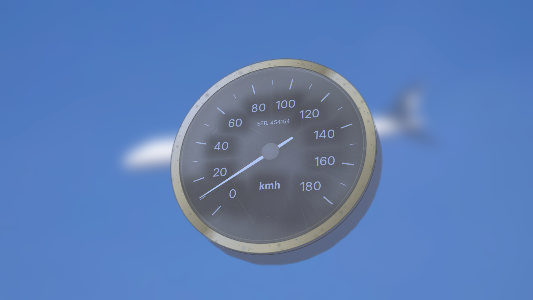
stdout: 10 km/h
